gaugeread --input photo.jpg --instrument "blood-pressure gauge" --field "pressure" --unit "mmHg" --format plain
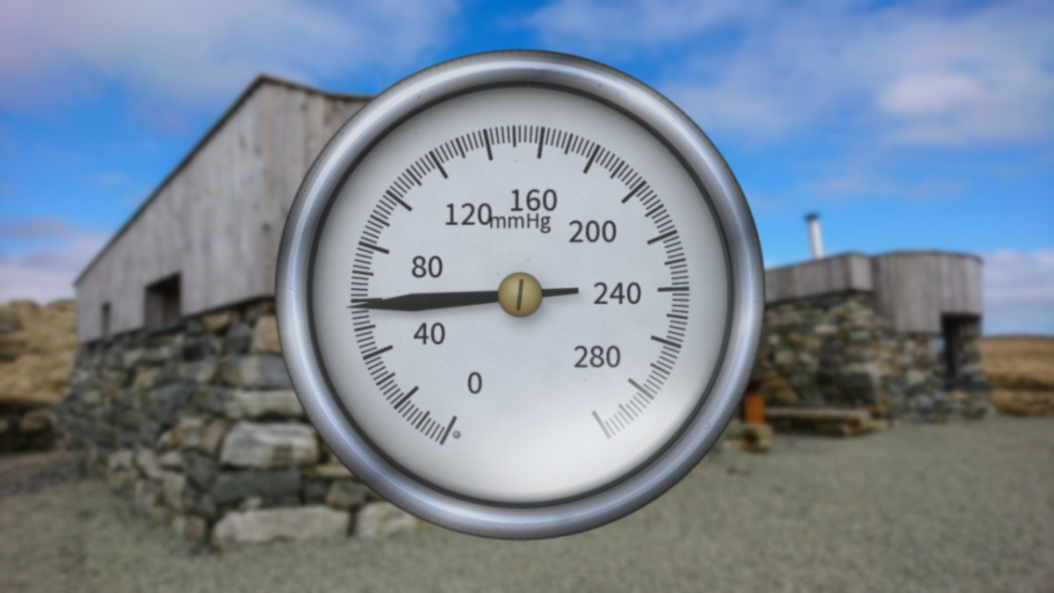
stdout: 58 mmHg
